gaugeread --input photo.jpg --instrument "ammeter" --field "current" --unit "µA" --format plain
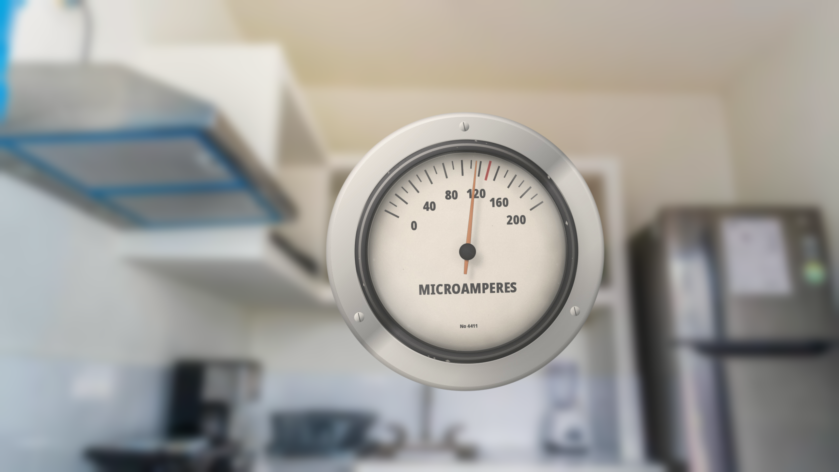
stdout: 115 µA
